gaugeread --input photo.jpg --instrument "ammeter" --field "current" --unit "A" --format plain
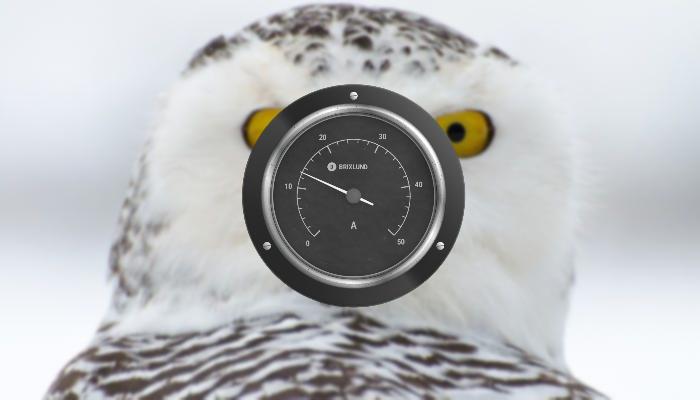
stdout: 13 A
